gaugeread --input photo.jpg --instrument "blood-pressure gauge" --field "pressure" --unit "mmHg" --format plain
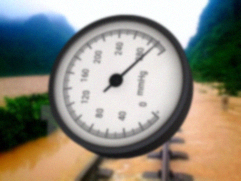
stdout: 290 mmHg
